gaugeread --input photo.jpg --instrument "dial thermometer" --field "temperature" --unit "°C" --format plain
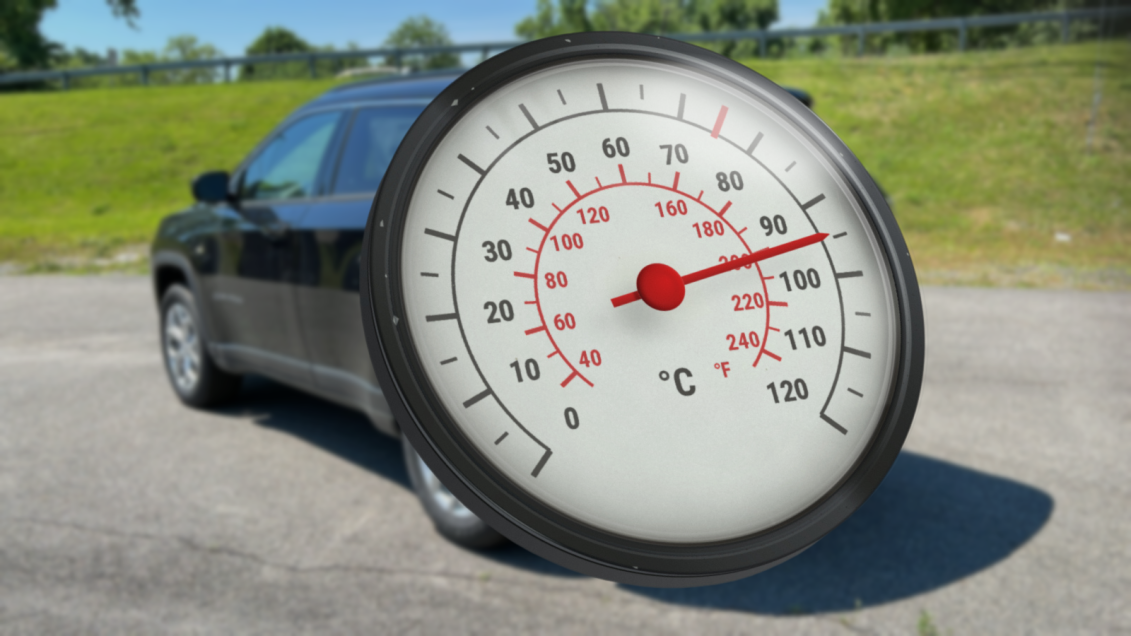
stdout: 95 °C
